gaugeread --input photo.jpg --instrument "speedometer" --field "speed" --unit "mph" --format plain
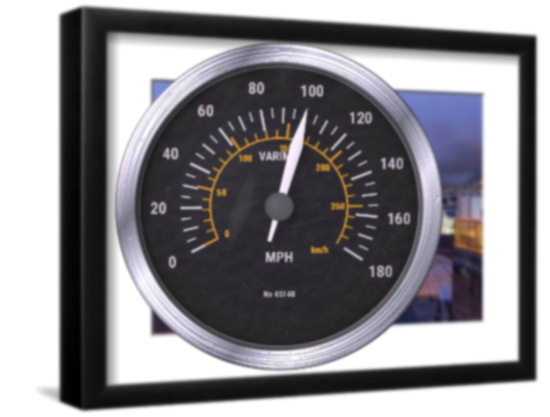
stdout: 100 mph
